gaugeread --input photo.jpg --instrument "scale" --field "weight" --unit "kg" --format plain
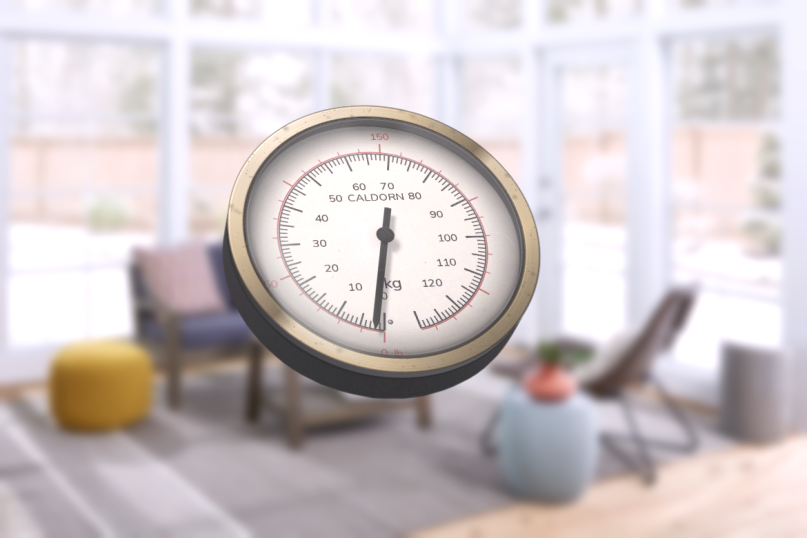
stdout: 2 kg
